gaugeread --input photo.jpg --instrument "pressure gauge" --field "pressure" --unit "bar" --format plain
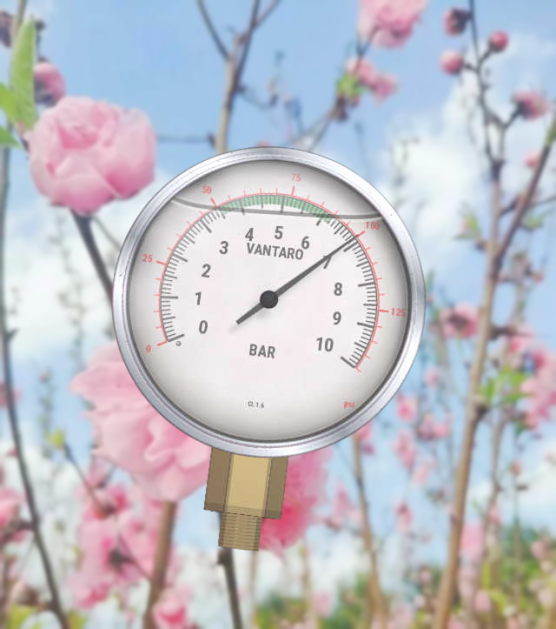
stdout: 6.9 bar
